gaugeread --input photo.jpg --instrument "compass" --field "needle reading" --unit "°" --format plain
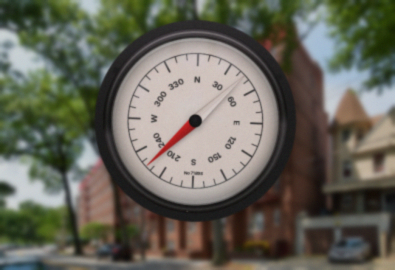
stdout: 225 °
